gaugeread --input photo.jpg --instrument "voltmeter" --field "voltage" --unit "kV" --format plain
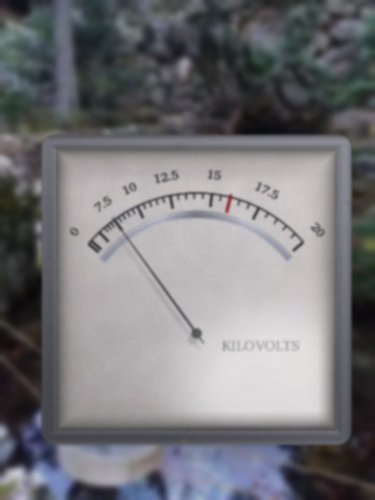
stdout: 7.5 kV
